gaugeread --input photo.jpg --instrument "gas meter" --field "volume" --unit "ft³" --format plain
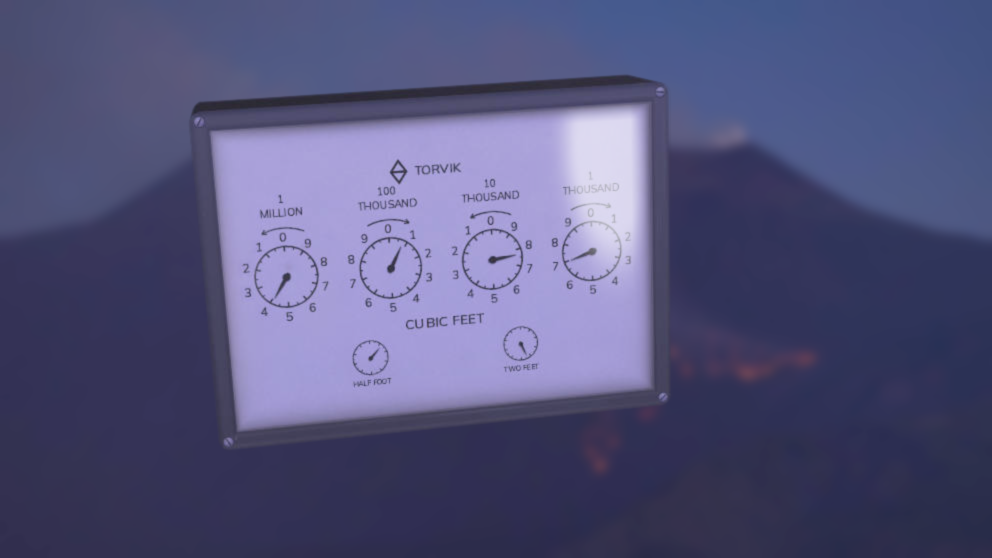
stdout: 407700 ft³
